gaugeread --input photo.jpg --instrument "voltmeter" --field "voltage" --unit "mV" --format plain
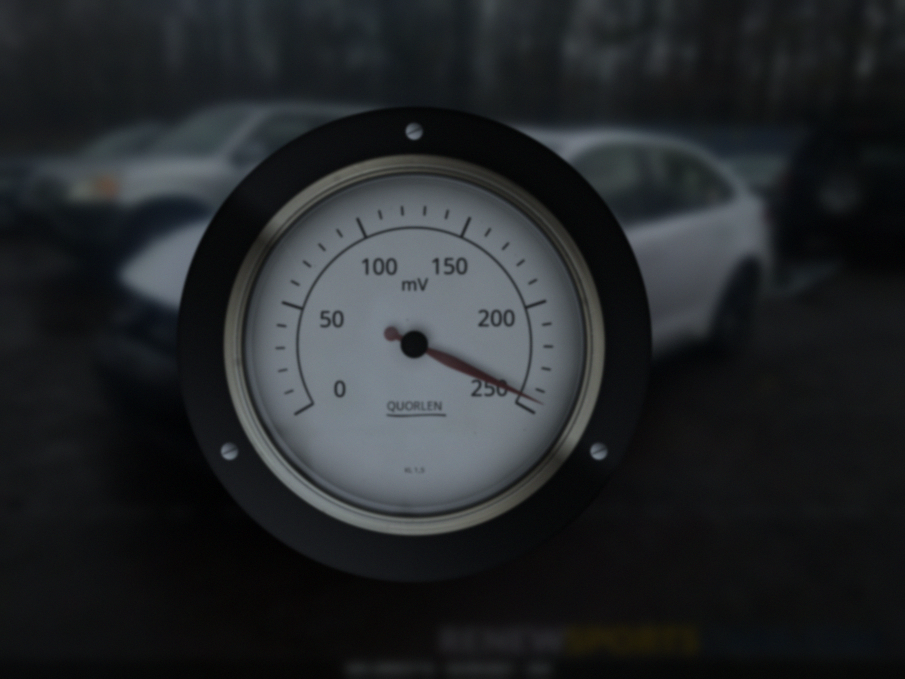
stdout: 245 mV
